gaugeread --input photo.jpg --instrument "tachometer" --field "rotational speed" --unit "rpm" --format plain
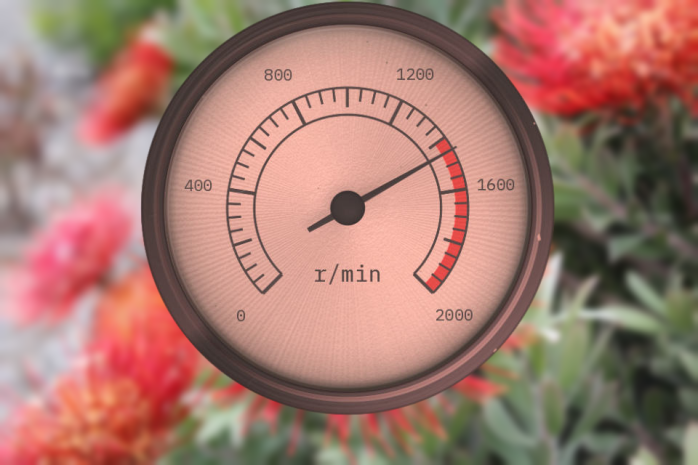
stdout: 1450 rpm
